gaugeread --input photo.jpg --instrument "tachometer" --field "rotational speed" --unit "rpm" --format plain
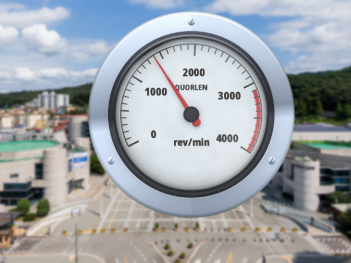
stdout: 1400 rpm
